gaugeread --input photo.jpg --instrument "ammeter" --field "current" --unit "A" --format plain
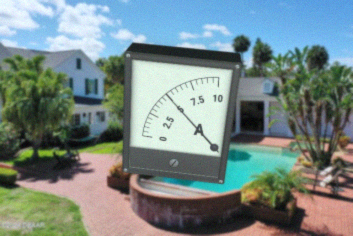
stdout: 5 A
